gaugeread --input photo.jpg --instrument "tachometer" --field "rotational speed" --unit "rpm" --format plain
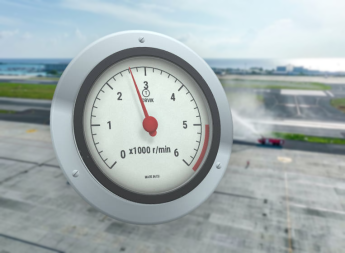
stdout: 2600 rpm
